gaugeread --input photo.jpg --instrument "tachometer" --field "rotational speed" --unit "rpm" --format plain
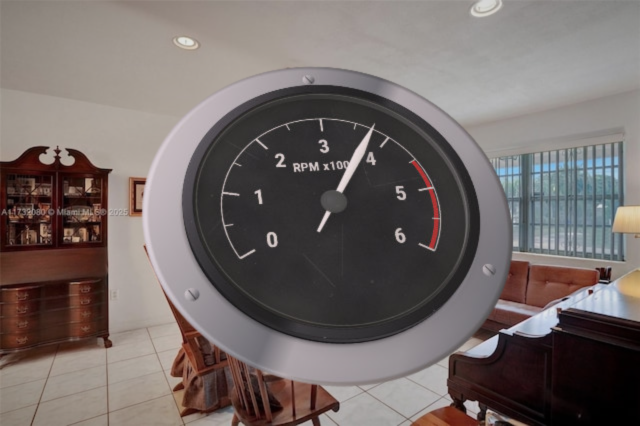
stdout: 3750 rpm
